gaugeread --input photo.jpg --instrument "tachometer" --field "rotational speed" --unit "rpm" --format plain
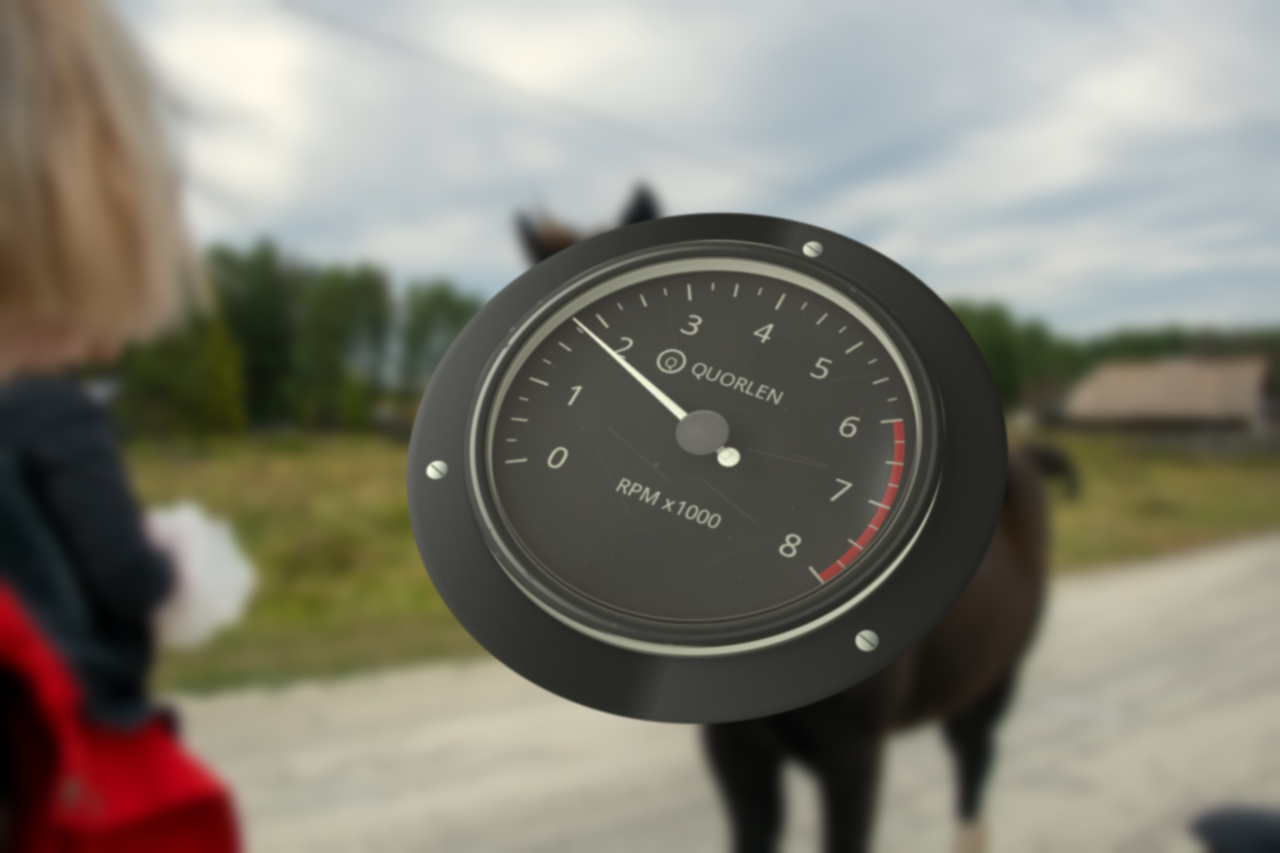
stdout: 1750 rpm
